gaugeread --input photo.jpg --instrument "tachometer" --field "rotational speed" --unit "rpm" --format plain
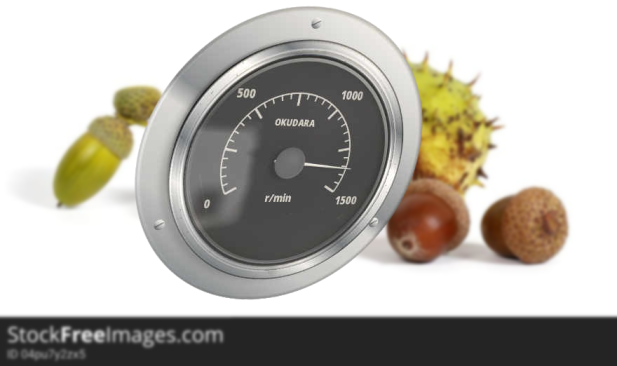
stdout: 1350 rpm
